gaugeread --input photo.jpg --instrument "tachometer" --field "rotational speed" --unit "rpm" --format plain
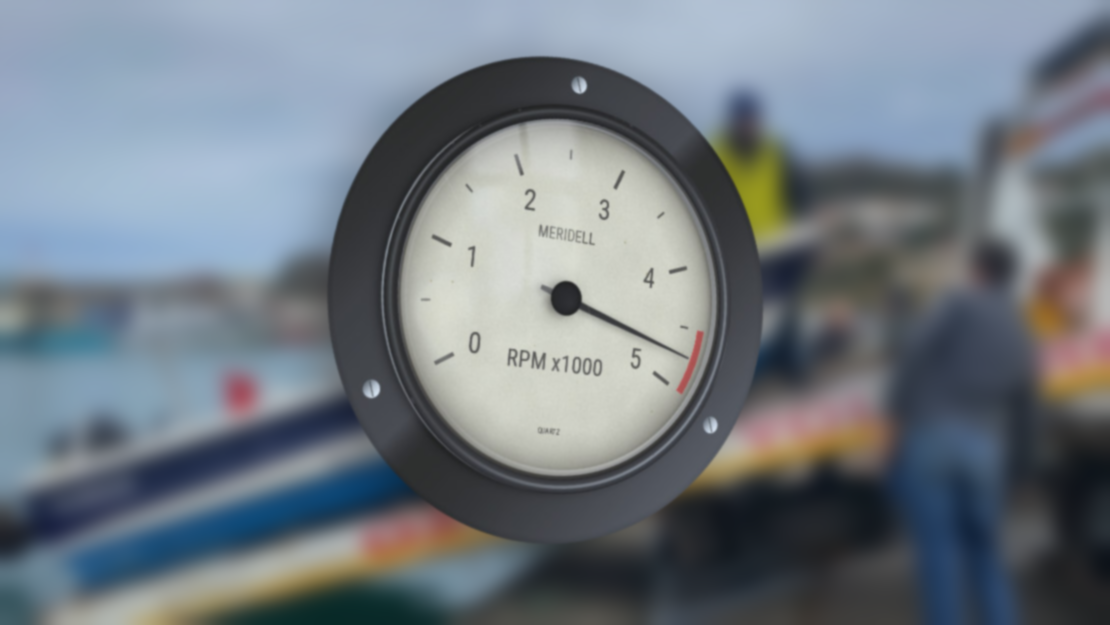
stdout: 4750 rpm
